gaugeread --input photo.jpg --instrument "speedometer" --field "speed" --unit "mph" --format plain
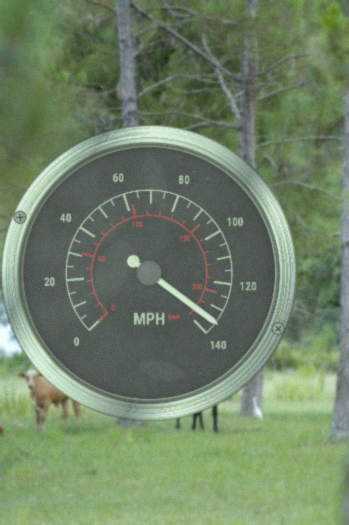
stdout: 135 mph
